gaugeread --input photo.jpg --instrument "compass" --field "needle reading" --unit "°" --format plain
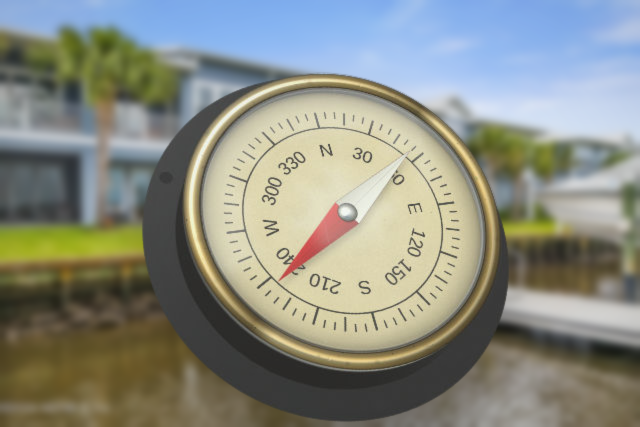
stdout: 235 °
